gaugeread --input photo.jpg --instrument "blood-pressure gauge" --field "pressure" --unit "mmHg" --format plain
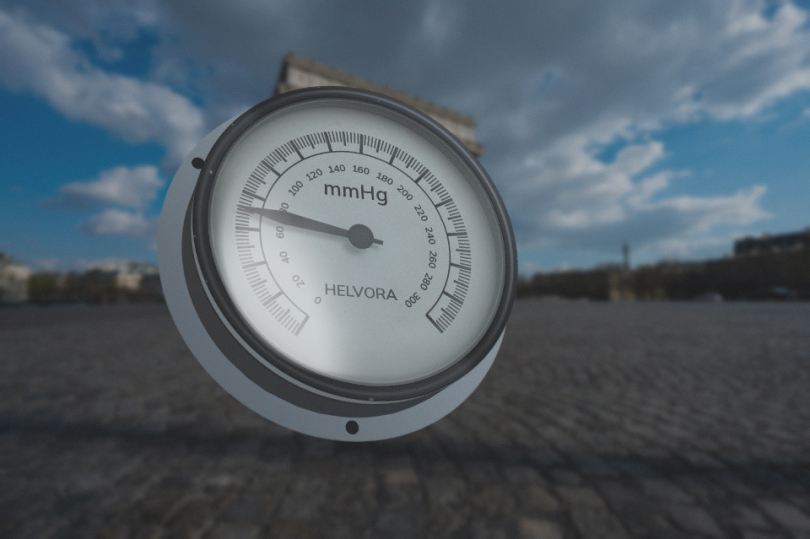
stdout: 70 mmHg
